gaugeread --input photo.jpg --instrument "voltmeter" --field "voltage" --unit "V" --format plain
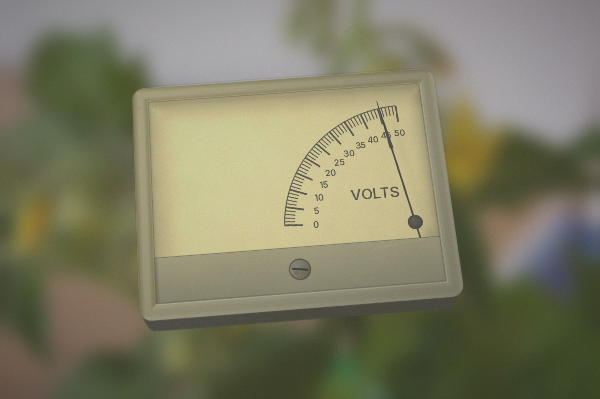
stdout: 45 V
